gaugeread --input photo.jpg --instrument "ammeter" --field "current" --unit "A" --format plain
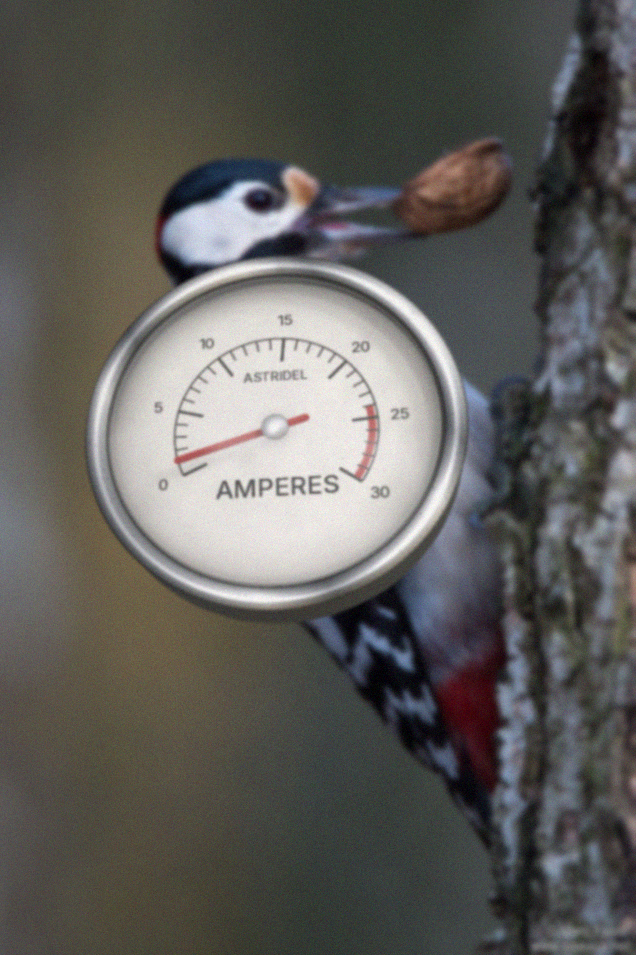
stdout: 1 A
